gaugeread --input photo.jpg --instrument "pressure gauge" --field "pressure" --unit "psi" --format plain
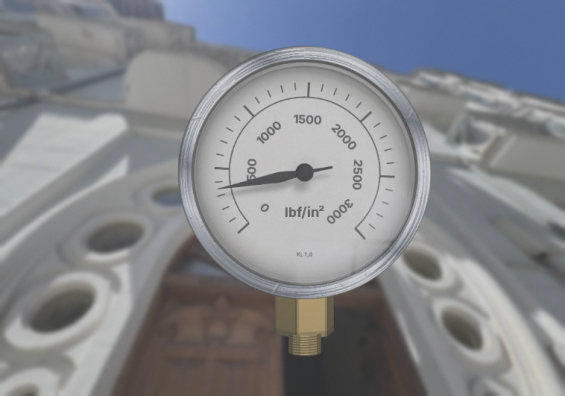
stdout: 350 psi
